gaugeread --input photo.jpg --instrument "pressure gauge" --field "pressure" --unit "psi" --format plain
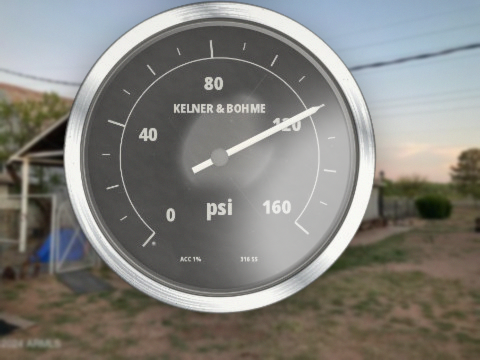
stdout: 120 psi
